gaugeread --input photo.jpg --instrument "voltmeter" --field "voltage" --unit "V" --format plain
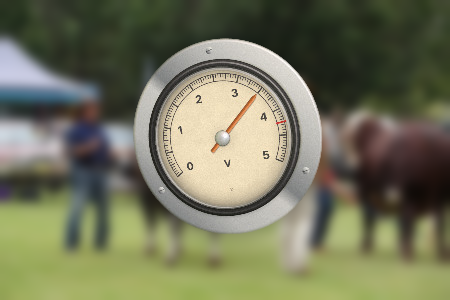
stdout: 3.5 V
